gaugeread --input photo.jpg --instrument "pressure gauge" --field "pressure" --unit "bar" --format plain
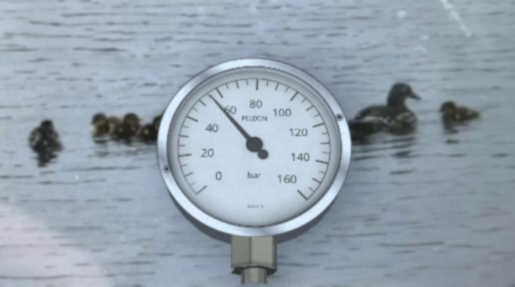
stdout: 55 bar
